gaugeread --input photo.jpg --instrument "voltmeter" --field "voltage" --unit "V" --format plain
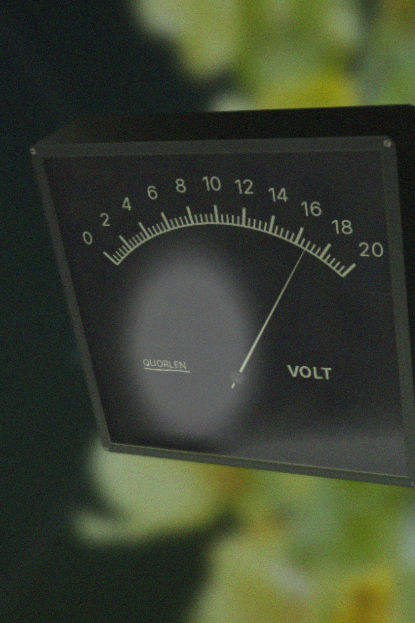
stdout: 16.8 V
